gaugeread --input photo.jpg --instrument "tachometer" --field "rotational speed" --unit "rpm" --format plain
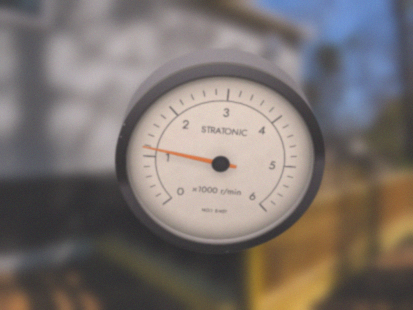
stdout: 1200 rpm
